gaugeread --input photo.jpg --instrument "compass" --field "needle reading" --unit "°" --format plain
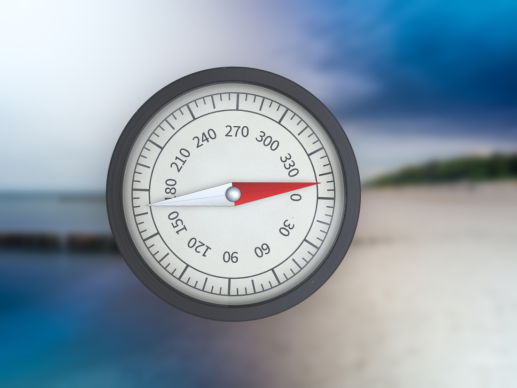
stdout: 350 °
